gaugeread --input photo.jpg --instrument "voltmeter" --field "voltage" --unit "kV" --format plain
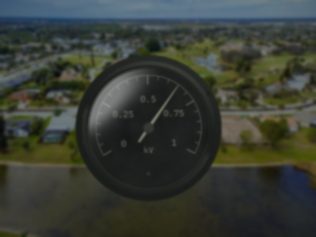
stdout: 0.65 kV
